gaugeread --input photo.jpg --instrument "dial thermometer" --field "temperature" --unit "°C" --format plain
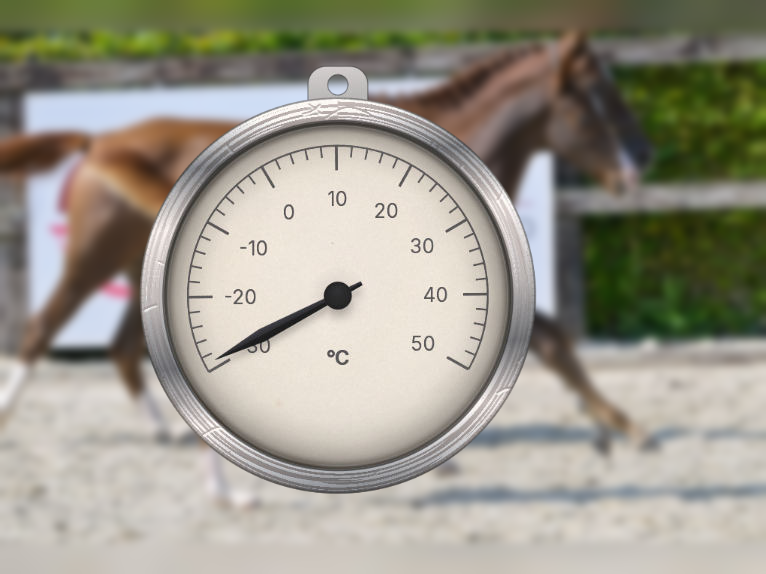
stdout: -29 °C
